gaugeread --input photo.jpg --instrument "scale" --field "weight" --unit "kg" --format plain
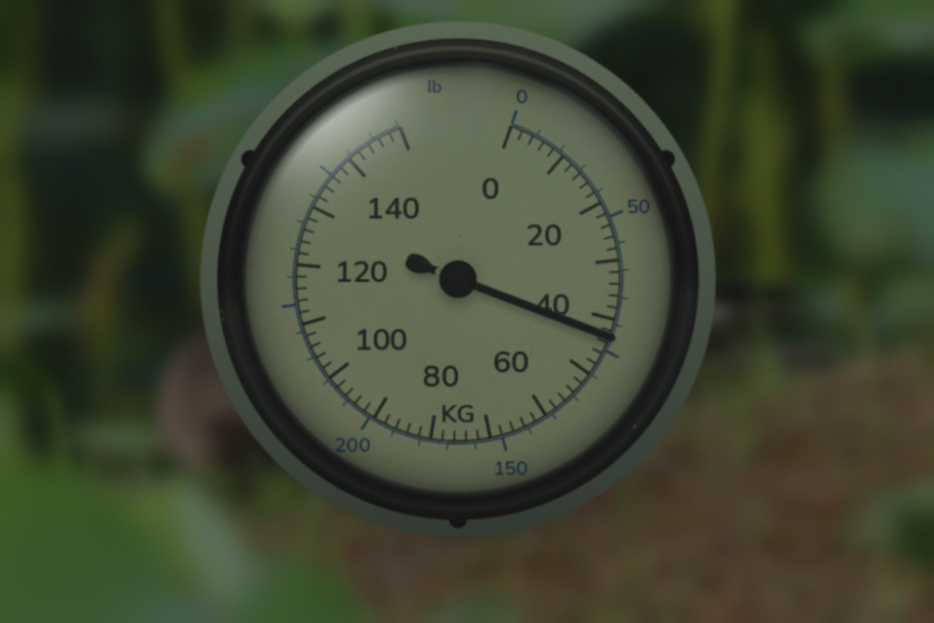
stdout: 43 kg
